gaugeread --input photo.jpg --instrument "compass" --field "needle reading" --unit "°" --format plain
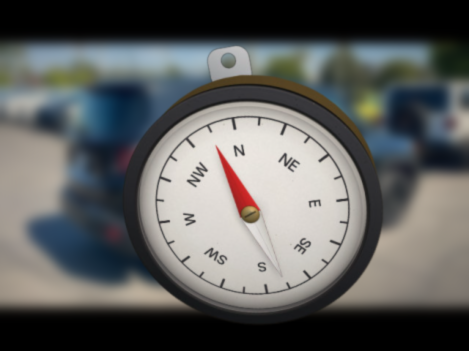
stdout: 345 °
